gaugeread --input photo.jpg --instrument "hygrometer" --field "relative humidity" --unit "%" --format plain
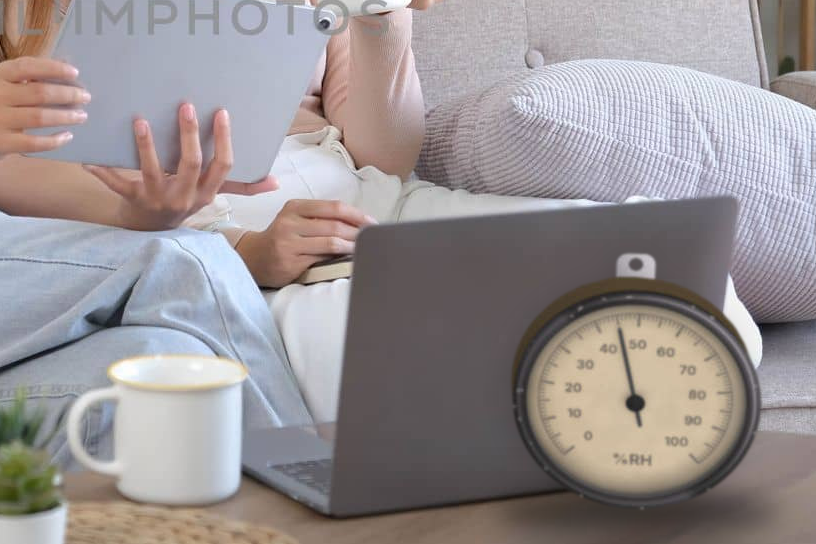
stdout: 45 %
